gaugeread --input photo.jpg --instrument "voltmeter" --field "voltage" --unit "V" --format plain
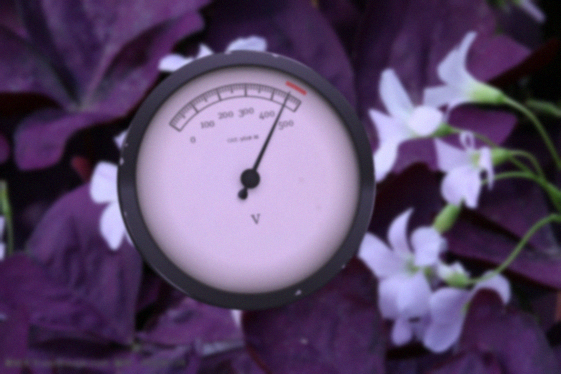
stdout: 450 V
